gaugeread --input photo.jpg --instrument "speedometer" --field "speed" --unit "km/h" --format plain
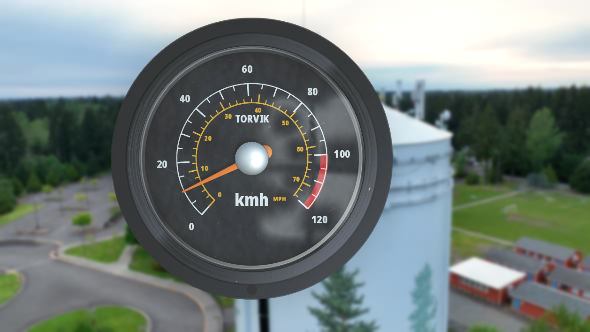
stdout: 10 km/h
